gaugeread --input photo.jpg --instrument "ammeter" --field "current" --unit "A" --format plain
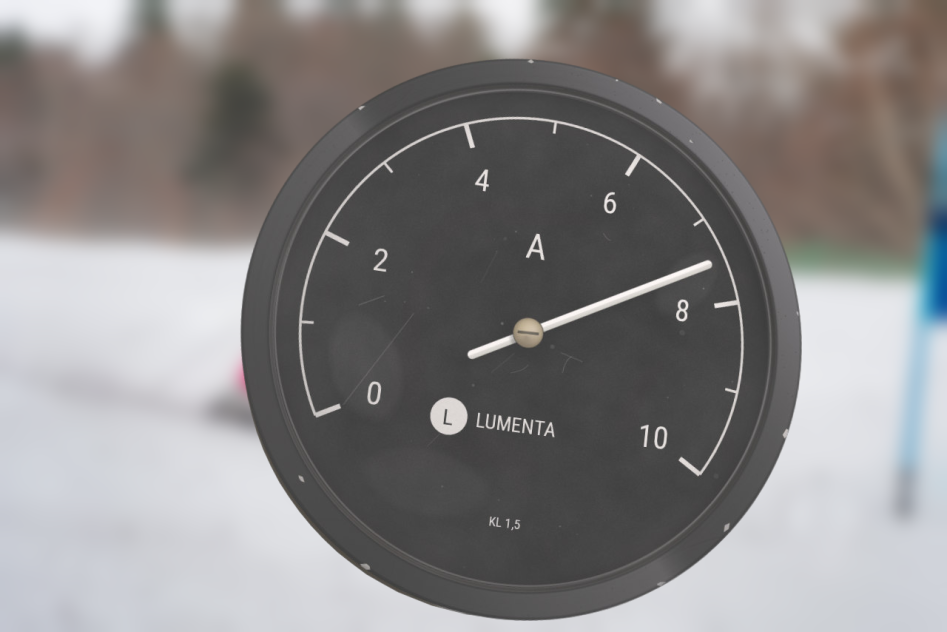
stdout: 7.5 A
